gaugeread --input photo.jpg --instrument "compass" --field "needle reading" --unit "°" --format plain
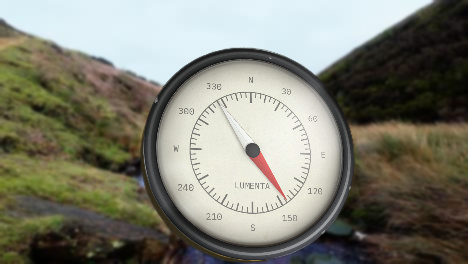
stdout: 145 °
